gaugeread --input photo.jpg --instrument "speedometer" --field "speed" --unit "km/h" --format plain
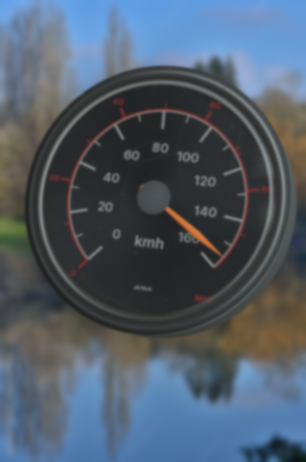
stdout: 155 km/h
